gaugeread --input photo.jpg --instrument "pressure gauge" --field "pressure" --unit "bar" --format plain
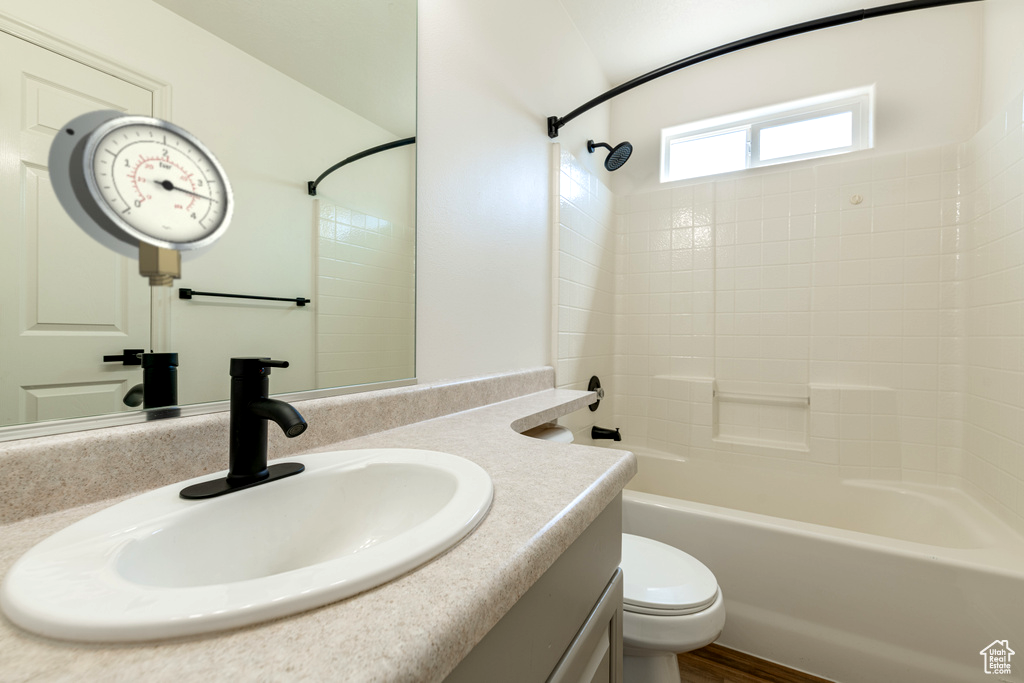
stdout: 3.4 bar
